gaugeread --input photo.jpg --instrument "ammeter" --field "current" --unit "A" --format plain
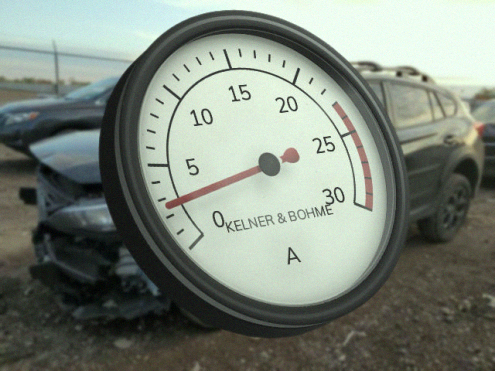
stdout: 2.5 A
